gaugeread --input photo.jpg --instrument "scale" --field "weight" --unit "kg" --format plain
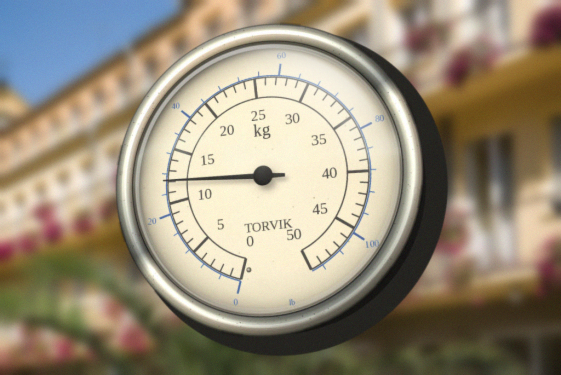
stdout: 12 kg
